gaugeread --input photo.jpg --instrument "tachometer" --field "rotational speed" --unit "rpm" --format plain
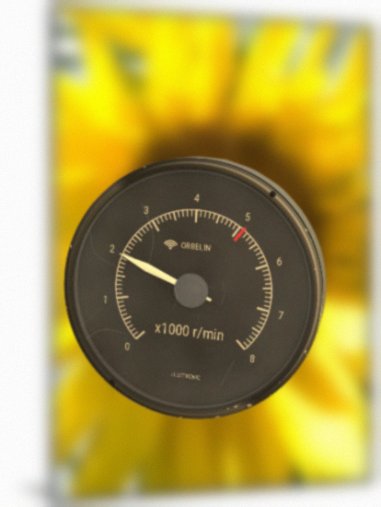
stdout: 2000 rpm
